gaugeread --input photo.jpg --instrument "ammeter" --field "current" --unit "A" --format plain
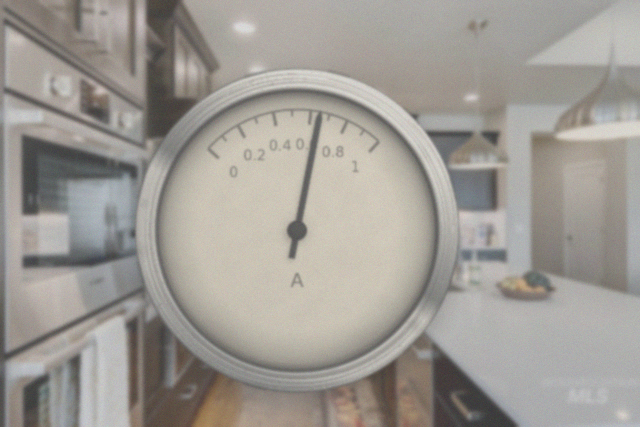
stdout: 0.65 A
